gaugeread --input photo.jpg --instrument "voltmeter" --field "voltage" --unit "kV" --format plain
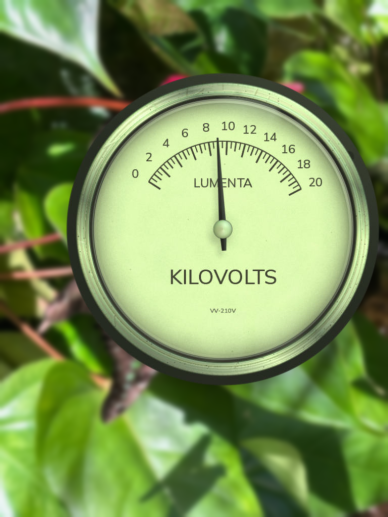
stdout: 9 kV
